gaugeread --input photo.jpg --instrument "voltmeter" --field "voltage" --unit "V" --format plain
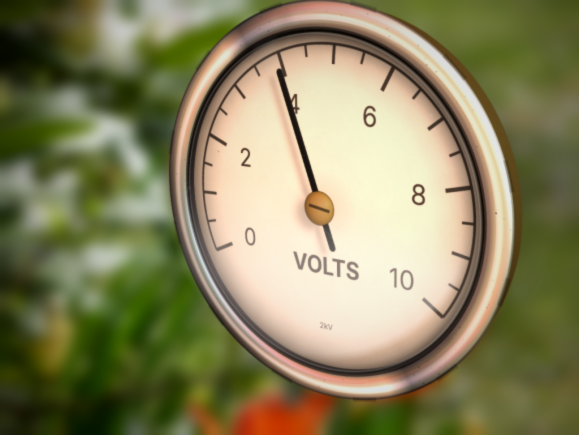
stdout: 4 V
